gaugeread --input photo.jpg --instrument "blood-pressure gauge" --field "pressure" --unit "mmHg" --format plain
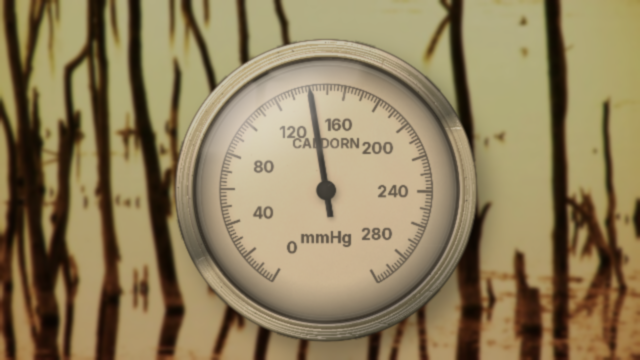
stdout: 140 mmHg
